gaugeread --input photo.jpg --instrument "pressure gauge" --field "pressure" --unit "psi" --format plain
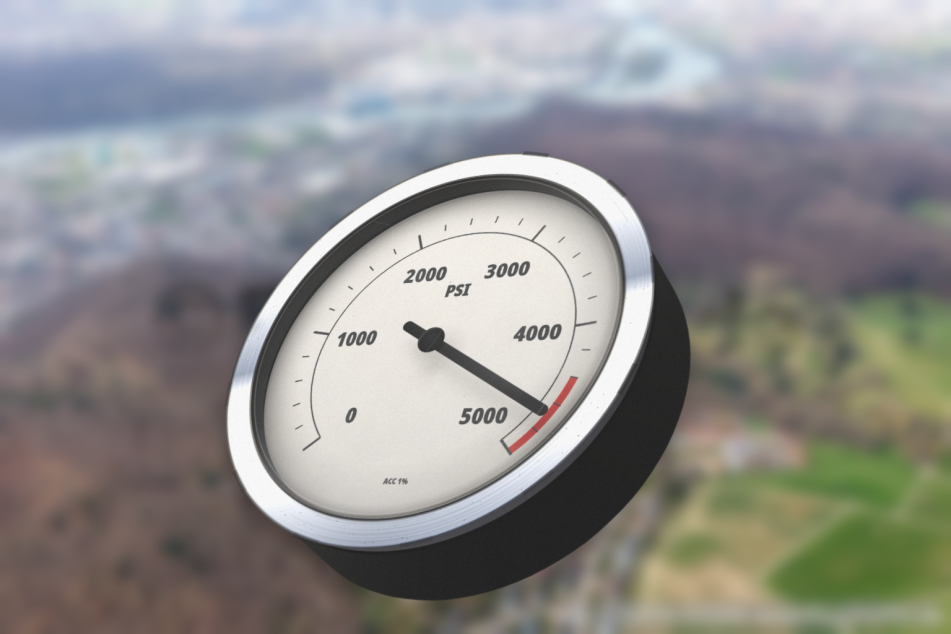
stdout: 4700 psi
